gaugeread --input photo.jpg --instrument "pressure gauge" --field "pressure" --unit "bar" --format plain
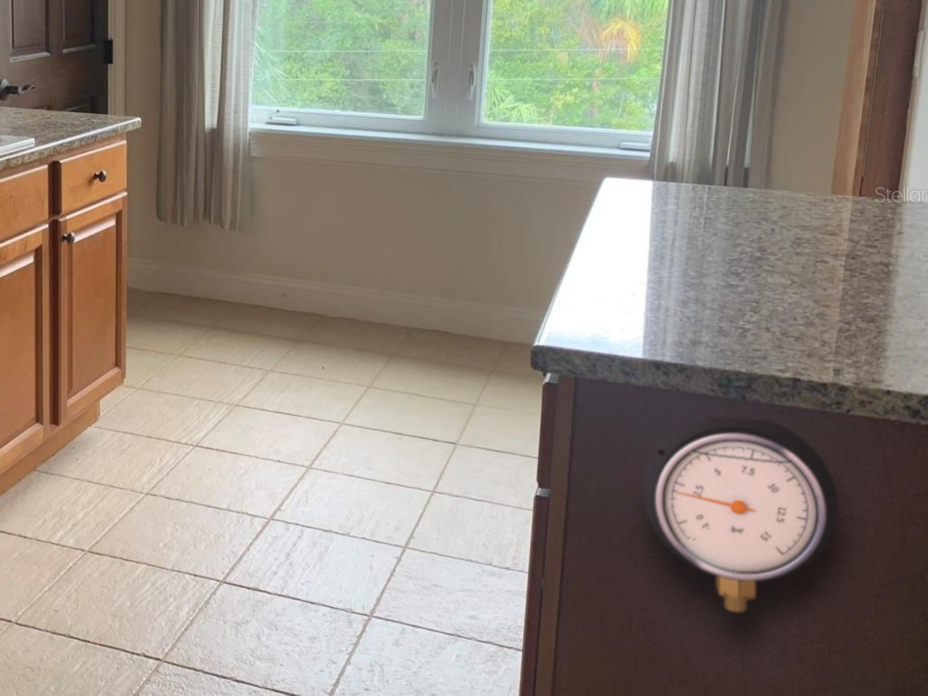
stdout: 2 bar
